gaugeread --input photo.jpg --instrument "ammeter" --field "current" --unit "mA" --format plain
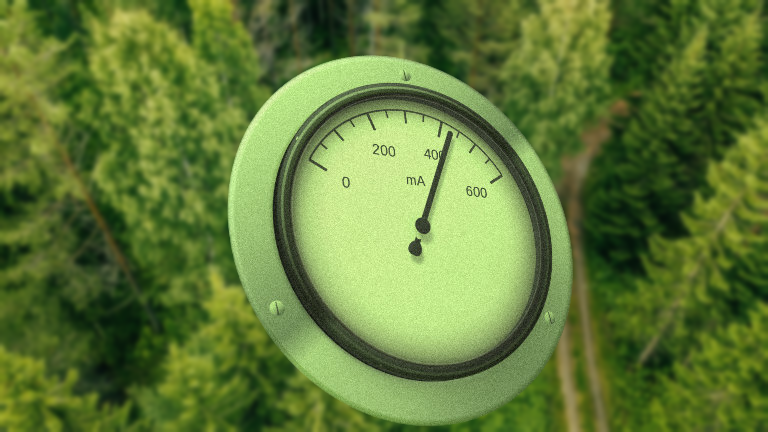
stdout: 425 mA
